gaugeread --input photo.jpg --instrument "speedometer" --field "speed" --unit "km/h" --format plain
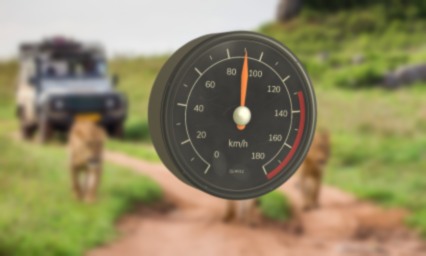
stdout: 90 km/h
